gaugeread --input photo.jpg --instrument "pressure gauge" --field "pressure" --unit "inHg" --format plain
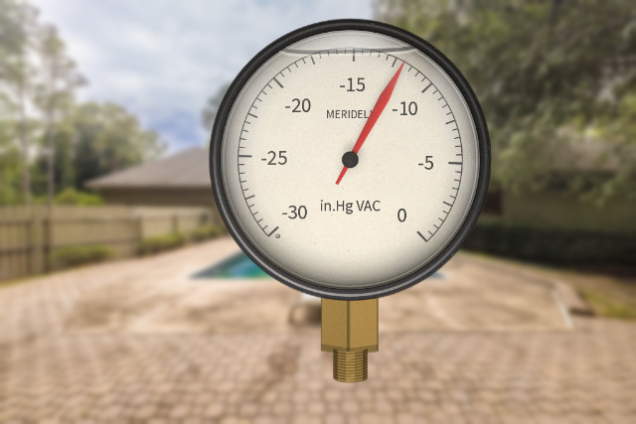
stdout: -12 inHg
